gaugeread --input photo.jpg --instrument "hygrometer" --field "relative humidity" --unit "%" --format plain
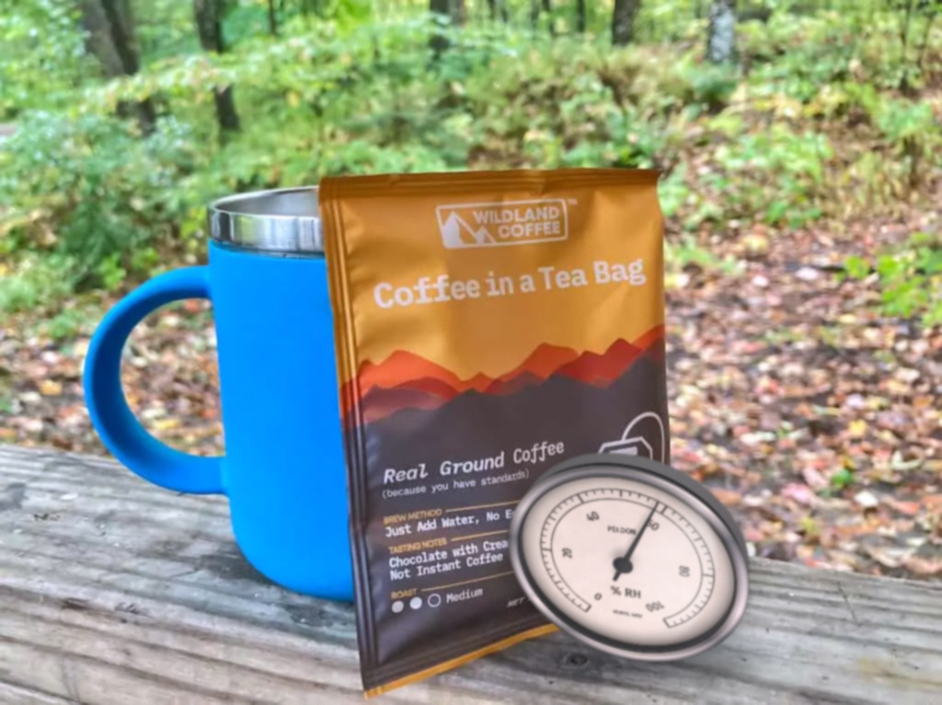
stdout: 58 %
